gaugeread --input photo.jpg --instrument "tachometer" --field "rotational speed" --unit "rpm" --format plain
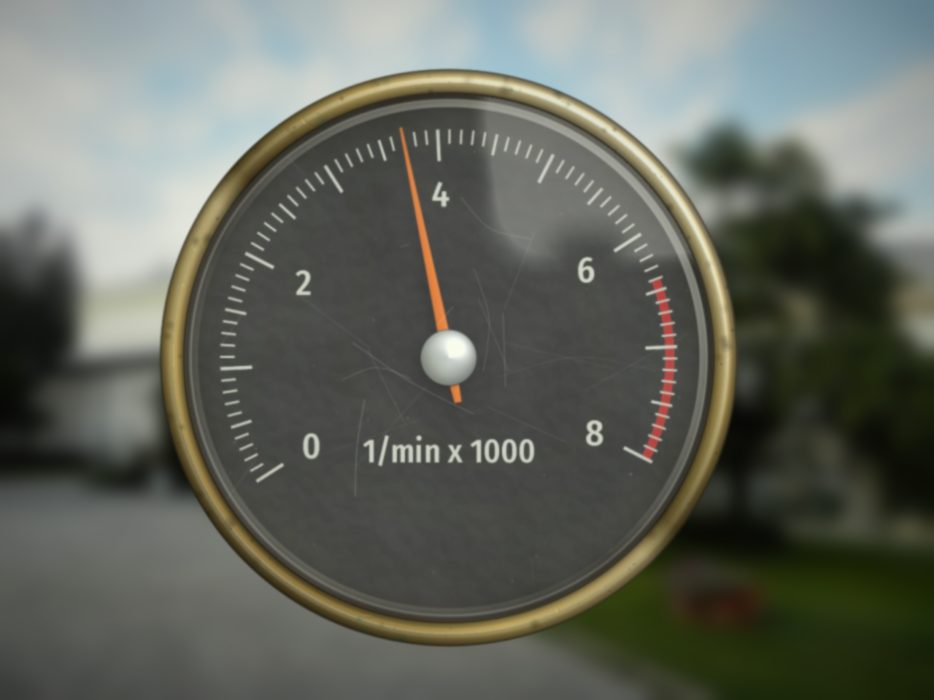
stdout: 3700 rpm
